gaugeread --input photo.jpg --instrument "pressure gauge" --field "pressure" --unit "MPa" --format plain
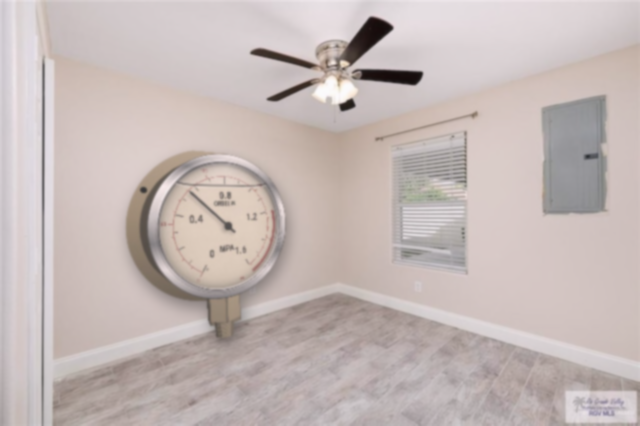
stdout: 0.55 MPa
